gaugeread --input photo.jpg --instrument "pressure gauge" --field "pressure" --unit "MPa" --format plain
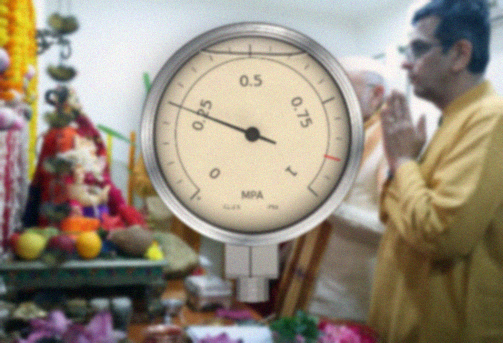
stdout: 0.25 MPa
